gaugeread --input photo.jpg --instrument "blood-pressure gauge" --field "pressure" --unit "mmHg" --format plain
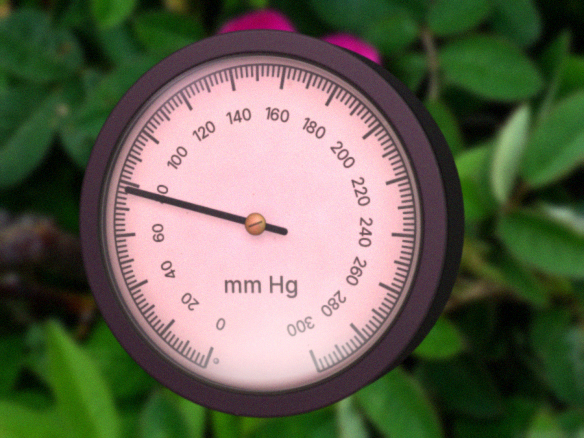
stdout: 78 mmHg
